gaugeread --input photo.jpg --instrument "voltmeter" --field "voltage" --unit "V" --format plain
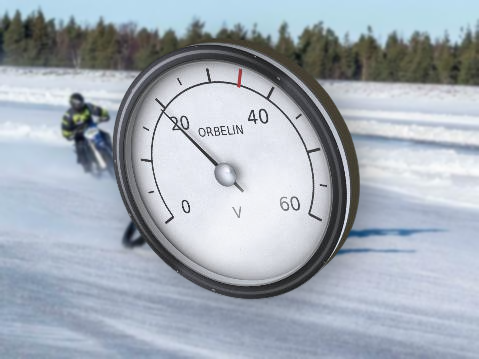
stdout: 20 V
